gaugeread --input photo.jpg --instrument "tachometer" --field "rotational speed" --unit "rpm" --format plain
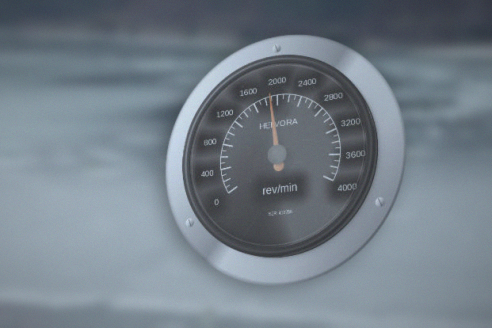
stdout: 1900 rpm
